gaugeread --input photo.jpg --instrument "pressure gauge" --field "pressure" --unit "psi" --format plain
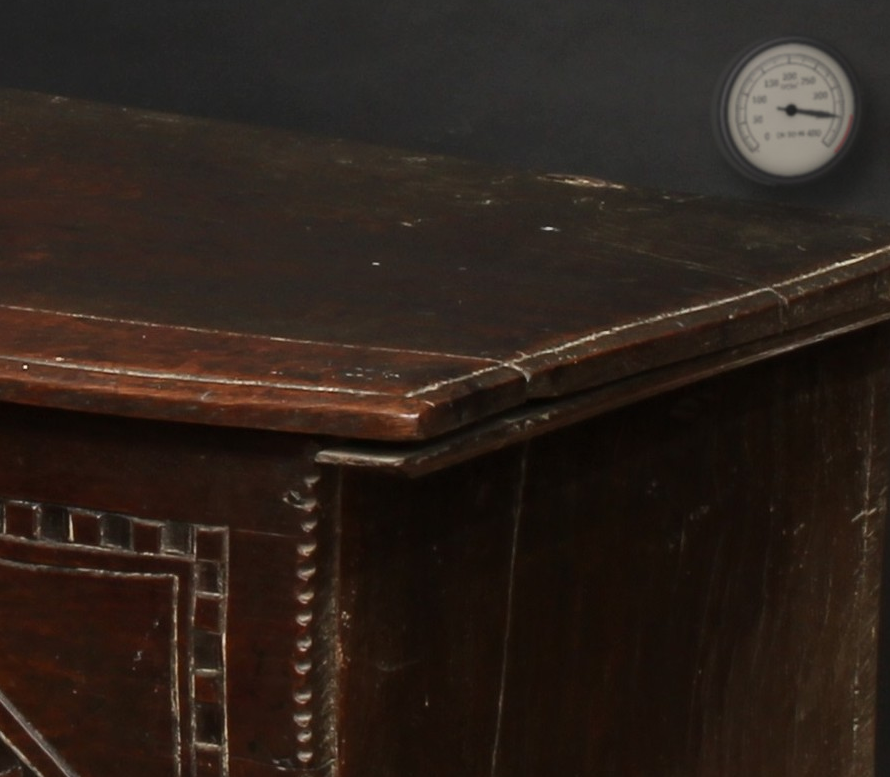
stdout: 350 psi
